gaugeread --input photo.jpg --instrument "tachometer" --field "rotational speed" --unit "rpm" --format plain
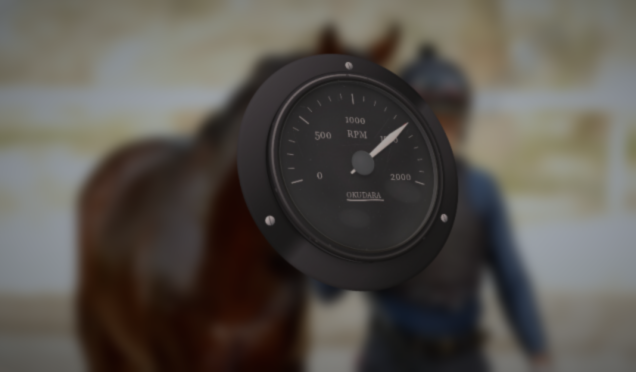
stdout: 1500 rpm
